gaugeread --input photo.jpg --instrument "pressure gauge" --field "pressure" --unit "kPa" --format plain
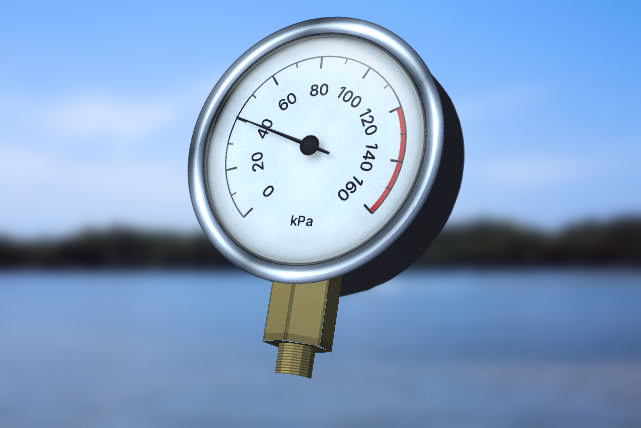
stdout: 40 kPa
